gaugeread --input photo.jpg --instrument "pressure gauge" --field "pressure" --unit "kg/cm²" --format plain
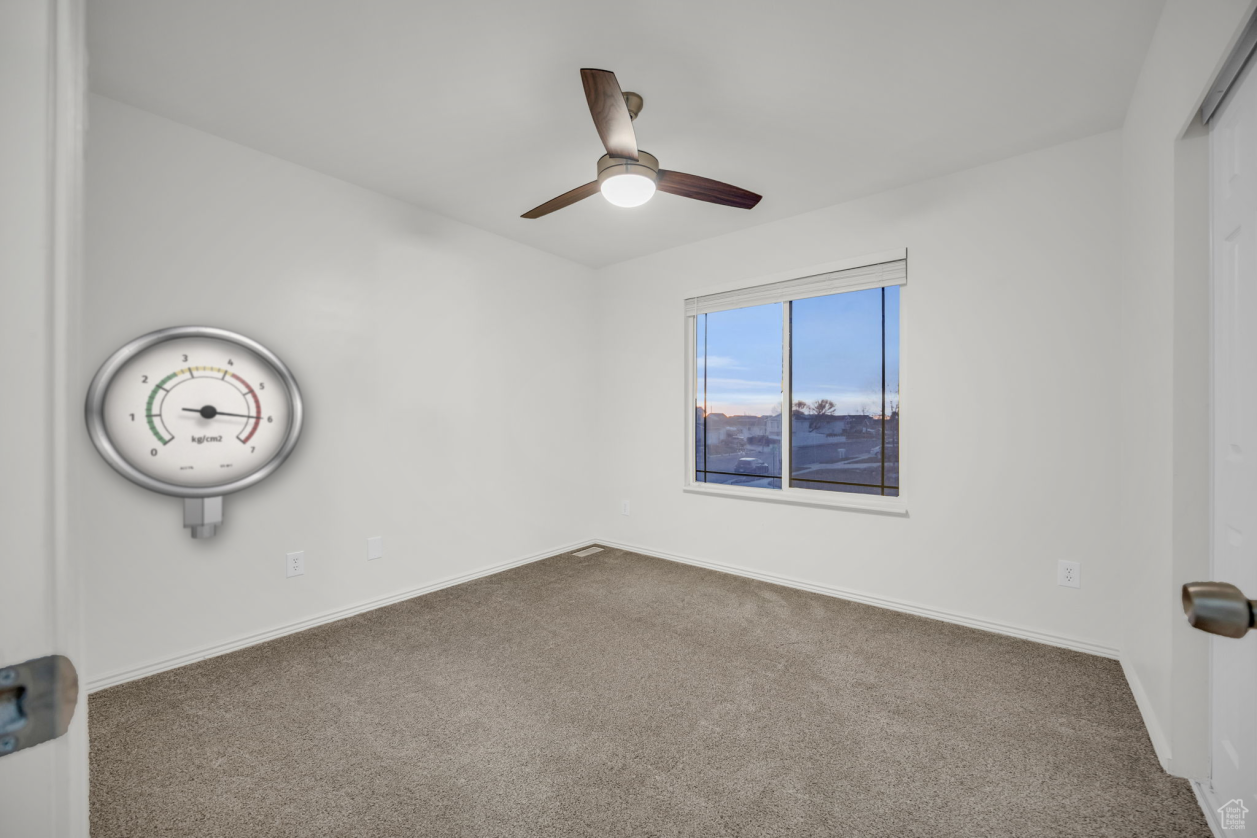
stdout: 6 kg/cm²
